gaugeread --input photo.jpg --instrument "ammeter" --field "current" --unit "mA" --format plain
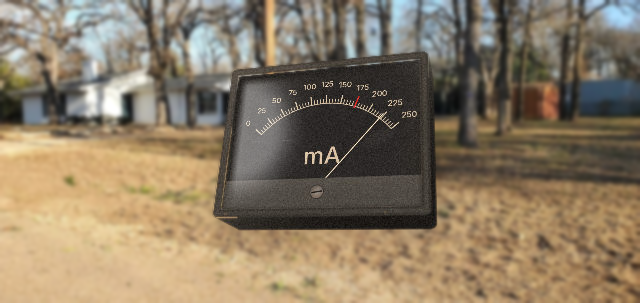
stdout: 225 mA
